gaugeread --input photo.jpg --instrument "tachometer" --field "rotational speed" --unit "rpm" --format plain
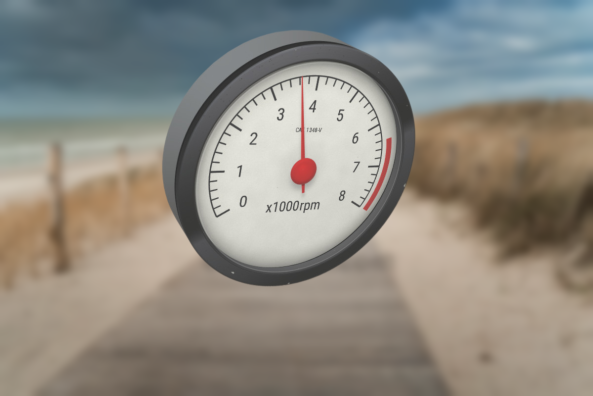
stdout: 3600 rpm
